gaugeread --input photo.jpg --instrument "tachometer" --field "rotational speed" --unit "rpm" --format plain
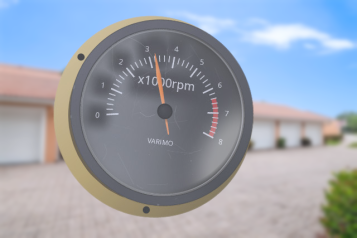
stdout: 3200 rpm
